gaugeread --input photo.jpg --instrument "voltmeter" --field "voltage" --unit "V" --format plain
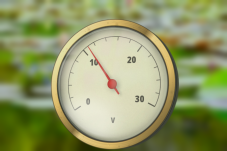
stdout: 11 V
